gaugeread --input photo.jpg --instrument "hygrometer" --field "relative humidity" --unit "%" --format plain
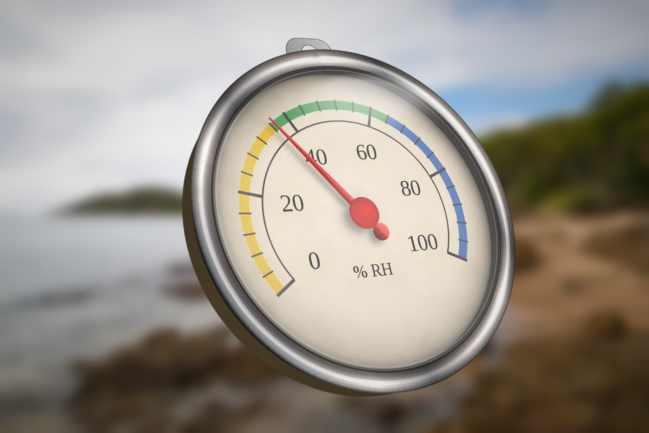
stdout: 36 %
